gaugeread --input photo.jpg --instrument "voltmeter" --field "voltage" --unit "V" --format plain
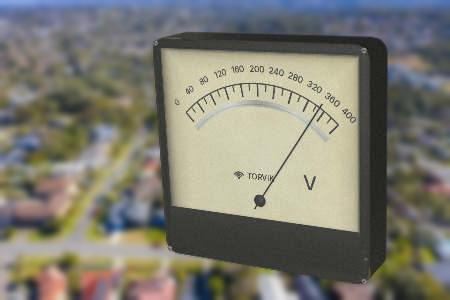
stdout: 350 V
